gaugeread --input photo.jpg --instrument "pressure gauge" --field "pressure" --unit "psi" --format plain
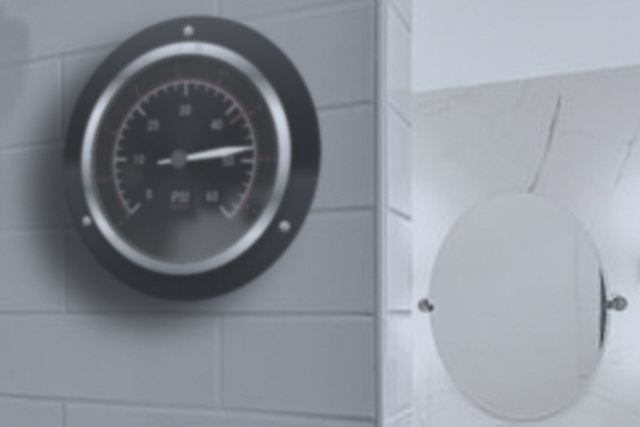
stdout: 48 psi
